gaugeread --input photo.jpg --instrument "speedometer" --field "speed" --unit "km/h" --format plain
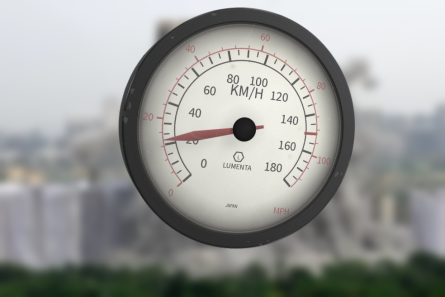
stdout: 22.5 km/h
